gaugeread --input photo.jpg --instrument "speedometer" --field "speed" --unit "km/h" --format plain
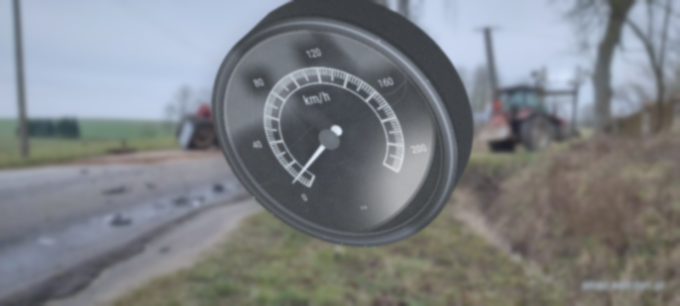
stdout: 10 km/h
